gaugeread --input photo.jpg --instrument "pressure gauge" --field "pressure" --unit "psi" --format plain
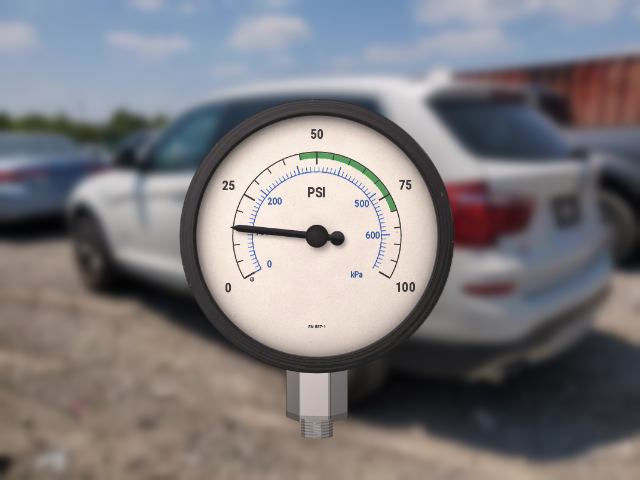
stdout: 15 psi
